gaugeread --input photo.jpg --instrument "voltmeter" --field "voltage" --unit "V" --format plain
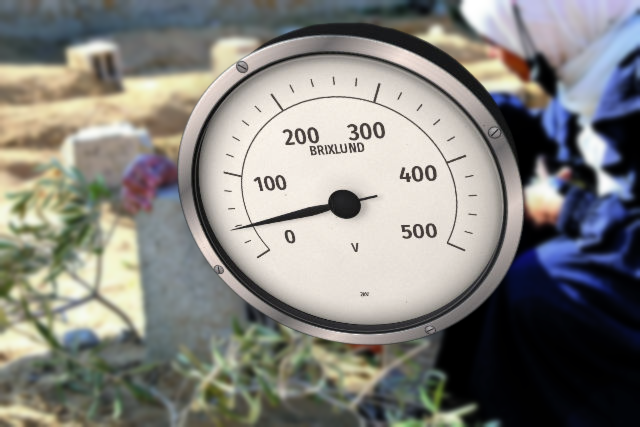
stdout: 40 V
